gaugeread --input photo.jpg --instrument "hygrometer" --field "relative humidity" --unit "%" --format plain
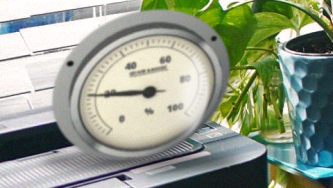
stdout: 20 %
